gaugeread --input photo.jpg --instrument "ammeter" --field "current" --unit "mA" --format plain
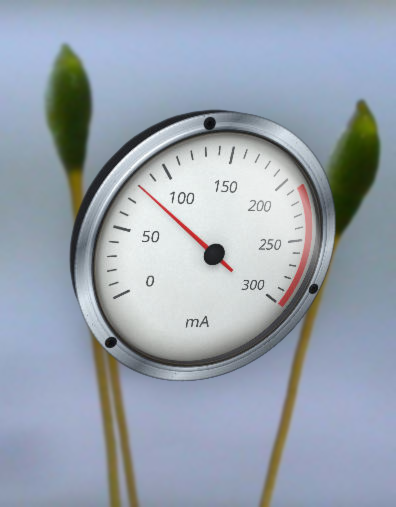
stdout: 80 mA
